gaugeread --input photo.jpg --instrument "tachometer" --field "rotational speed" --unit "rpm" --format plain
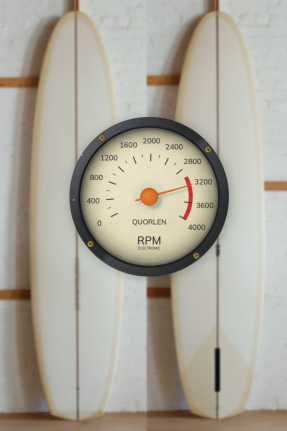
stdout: 3200 rpm
